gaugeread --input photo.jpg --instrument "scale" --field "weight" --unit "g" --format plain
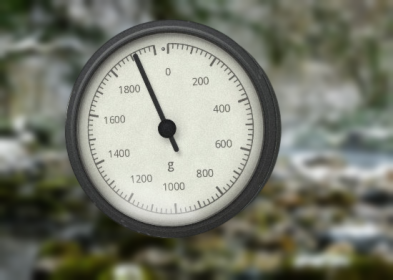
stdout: 1920 g
